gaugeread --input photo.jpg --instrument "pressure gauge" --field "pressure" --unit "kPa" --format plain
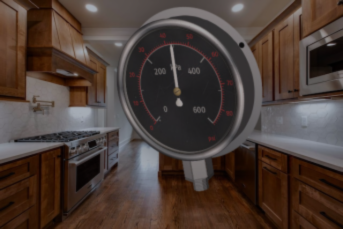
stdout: 300 kPa
